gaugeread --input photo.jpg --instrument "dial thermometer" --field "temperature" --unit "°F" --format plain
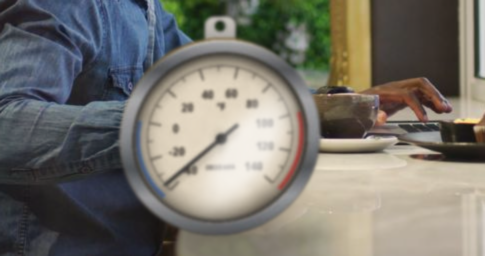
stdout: -35 °F
